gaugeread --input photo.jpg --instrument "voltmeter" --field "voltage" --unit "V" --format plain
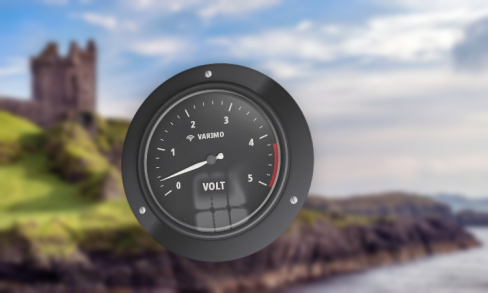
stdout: 0.3 V
